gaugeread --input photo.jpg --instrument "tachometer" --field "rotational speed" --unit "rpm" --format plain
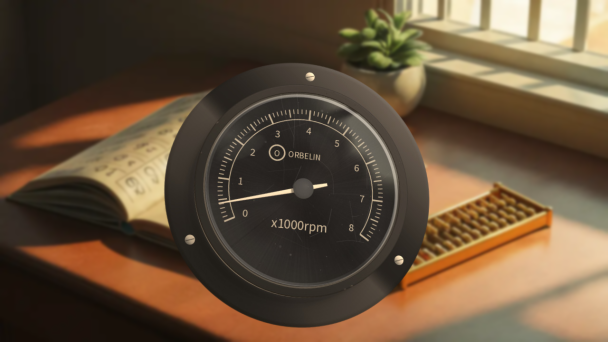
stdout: 400 rpm
